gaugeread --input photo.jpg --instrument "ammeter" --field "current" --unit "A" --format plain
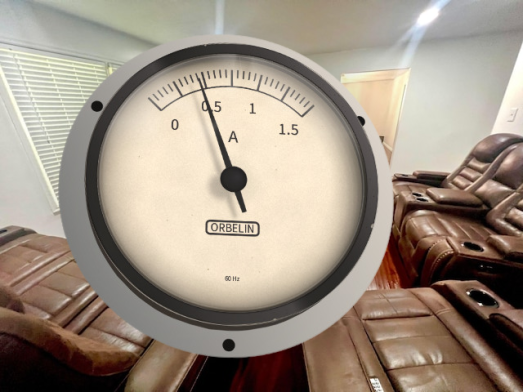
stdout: 0.45 A
